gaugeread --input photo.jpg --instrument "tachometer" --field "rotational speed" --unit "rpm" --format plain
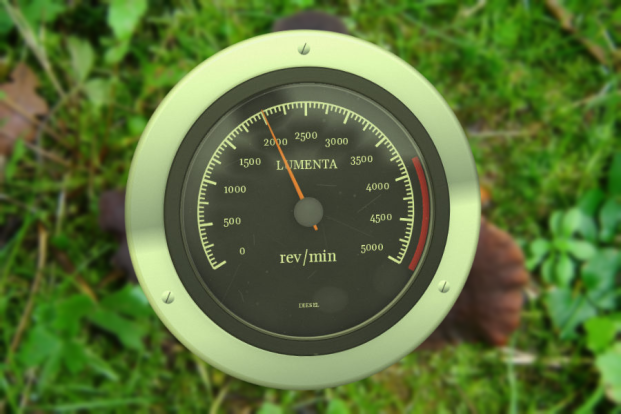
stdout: 2000 rpm
